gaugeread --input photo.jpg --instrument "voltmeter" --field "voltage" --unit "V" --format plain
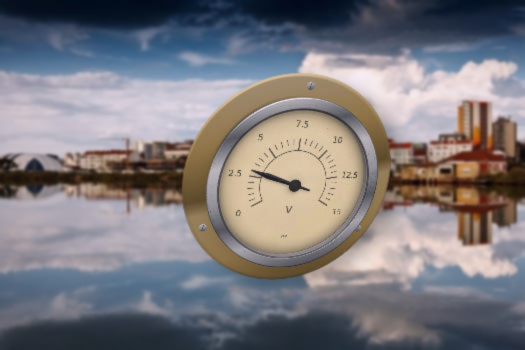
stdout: 3 V
